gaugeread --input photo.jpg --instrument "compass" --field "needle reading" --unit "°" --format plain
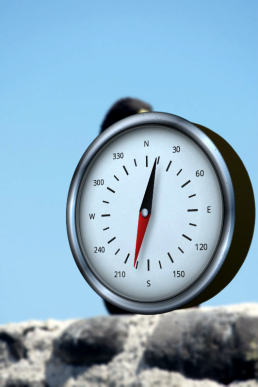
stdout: 195 °
